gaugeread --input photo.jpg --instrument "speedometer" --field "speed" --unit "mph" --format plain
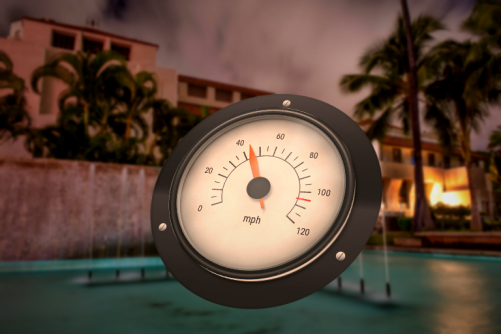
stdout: 45 mph
